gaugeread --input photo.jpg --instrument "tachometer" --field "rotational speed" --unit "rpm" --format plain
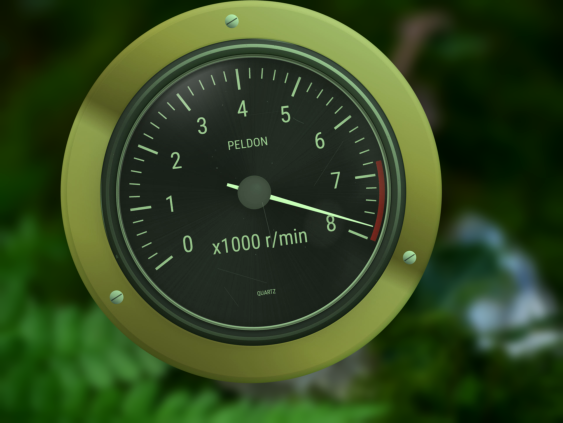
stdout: 7800 rpm
